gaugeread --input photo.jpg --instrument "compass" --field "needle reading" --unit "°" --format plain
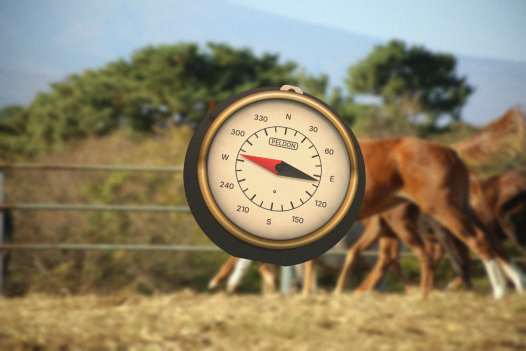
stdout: 277.5 °
